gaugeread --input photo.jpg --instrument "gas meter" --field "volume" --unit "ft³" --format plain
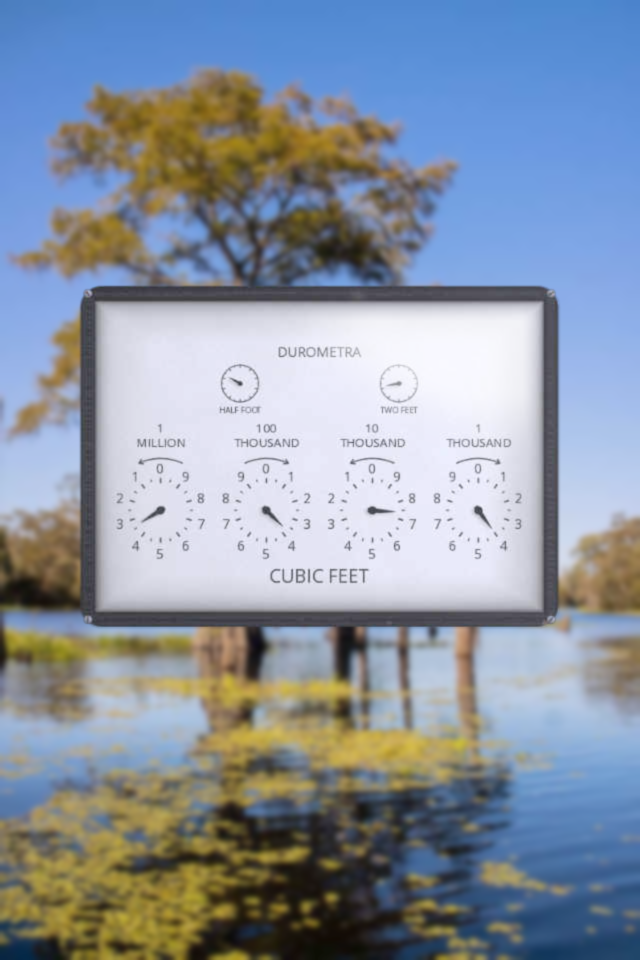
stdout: 337400 ft³
